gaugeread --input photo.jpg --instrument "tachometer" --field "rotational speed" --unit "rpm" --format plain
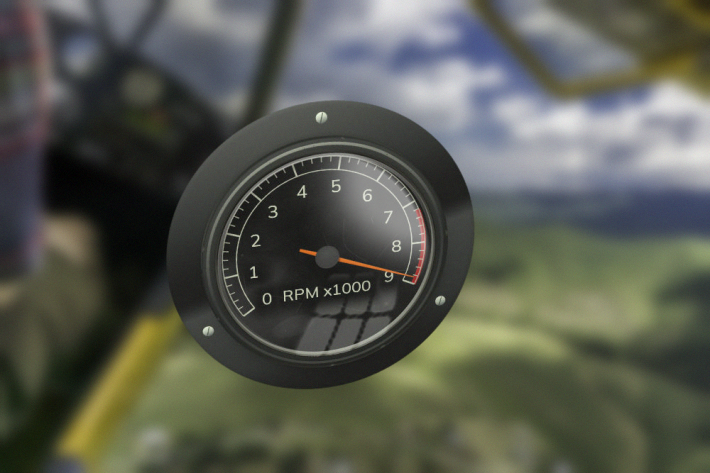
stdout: 8800 rpm
